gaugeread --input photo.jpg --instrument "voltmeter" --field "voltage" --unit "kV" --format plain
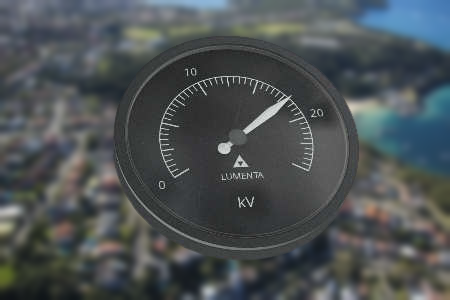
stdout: 18 kV
